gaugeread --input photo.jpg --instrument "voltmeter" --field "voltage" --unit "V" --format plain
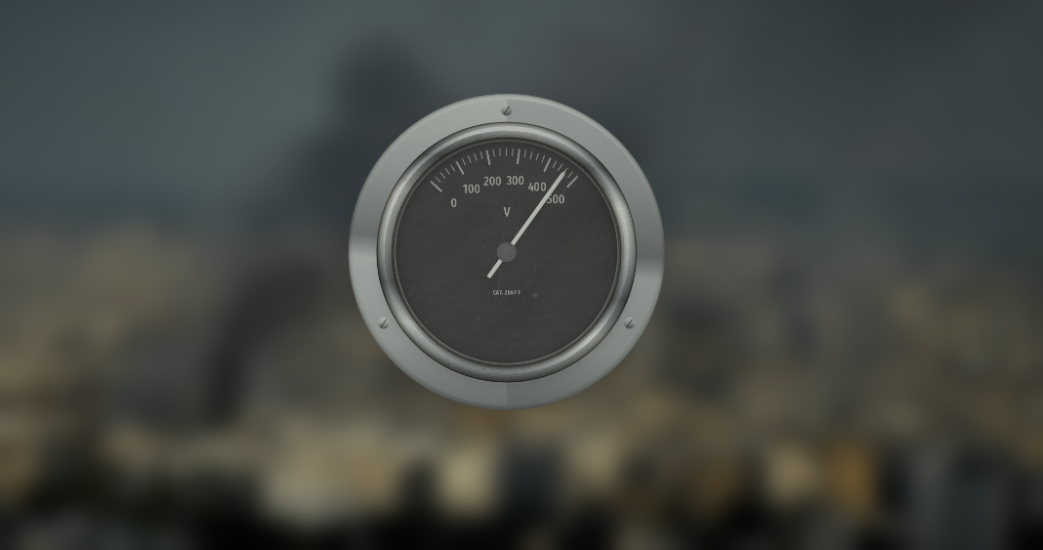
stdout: 460 V
